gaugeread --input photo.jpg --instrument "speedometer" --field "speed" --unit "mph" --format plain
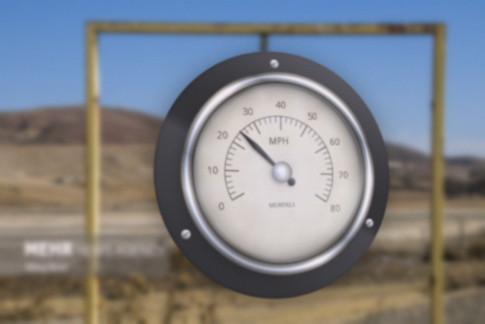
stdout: 24 mph
